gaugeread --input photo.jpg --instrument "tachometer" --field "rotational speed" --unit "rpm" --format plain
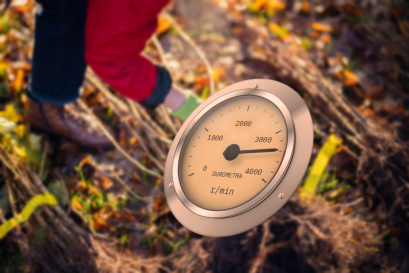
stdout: 3400 rpm
